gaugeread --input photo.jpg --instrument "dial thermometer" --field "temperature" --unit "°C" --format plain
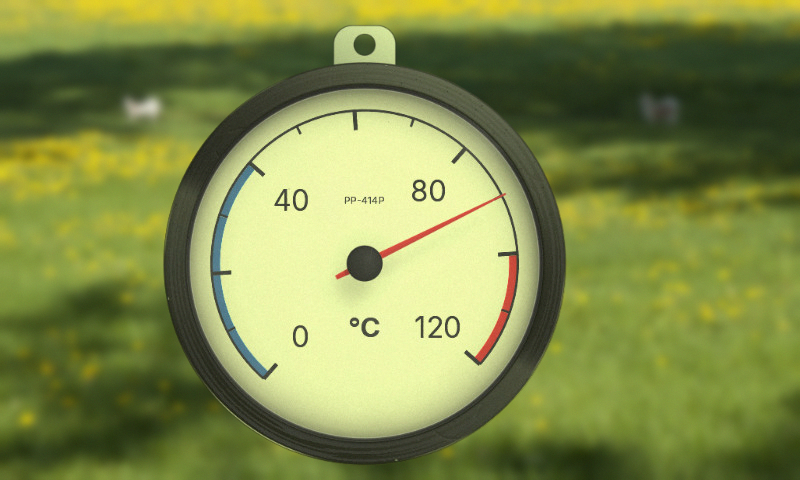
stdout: 90 °C
